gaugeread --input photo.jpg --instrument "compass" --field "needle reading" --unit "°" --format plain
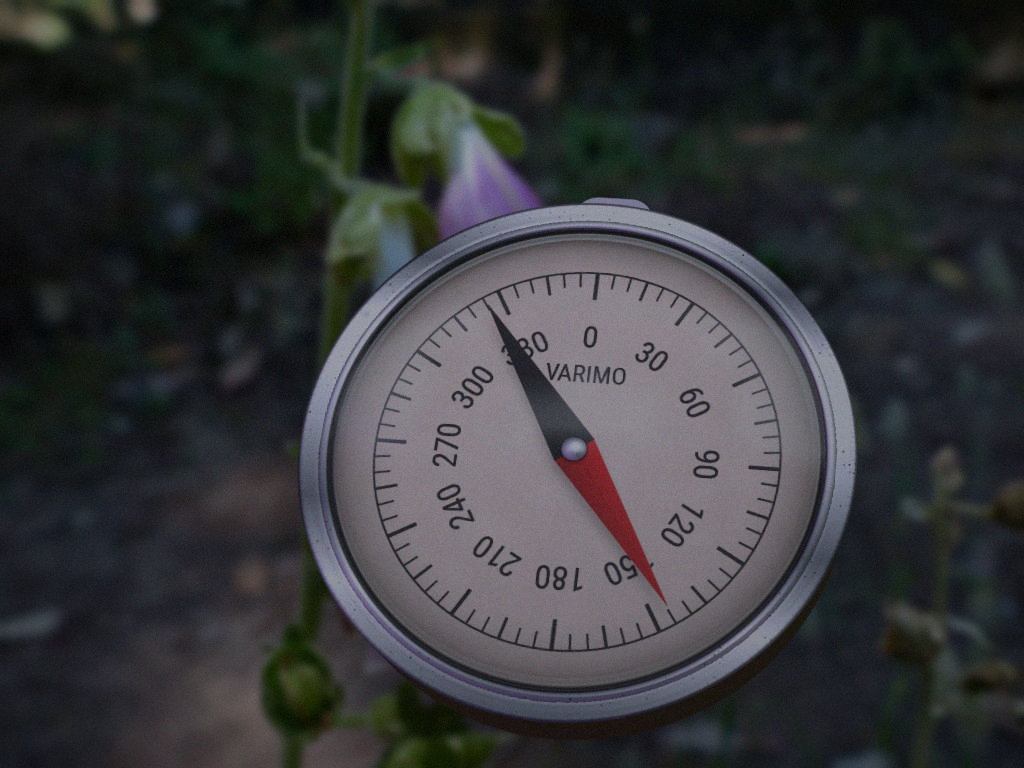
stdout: 145 °
